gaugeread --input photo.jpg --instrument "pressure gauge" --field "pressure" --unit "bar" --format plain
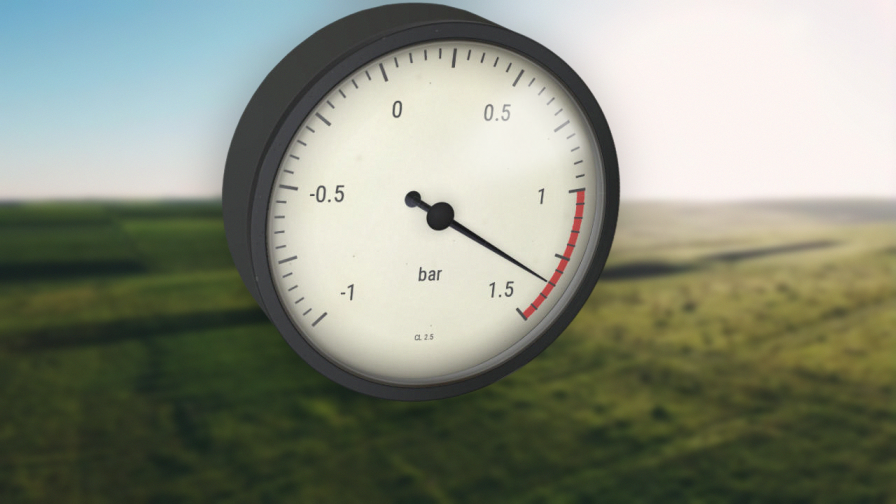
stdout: 1.35 bar
